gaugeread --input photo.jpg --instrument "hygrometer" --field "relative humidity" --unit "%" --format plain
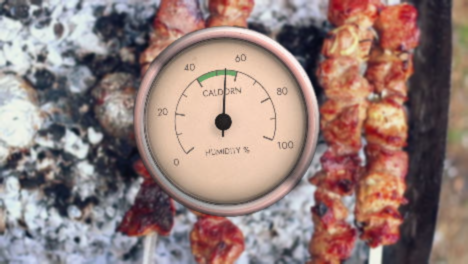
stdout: 55 %
